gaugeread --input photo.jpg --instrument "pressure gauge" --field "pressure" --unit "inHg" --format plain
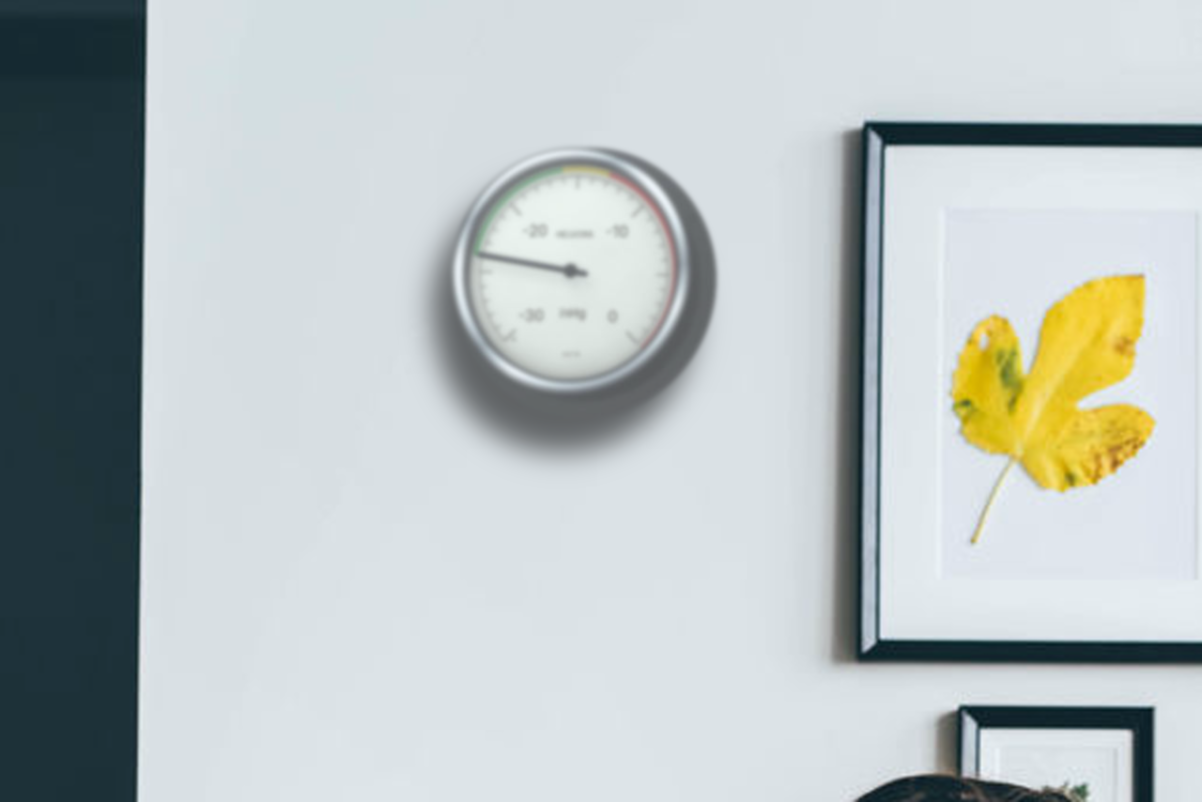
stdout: -24 inHg
